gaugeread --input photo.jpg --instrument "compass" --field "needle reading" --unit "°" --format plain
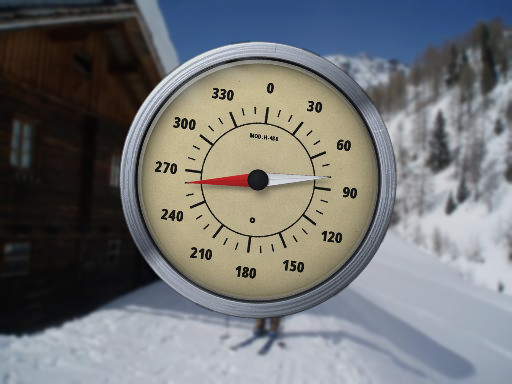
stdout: 260 °
